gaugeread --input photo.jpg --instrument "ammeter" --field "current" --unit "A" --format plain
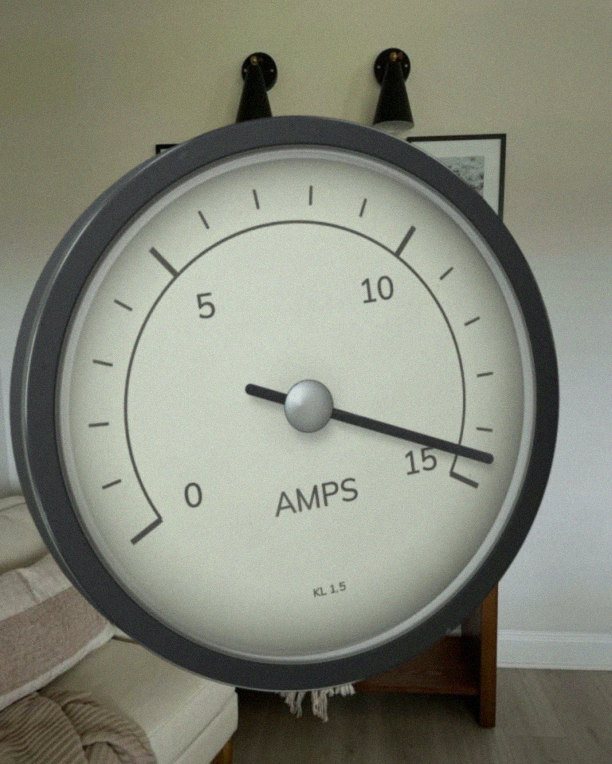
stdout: 14.5 A
